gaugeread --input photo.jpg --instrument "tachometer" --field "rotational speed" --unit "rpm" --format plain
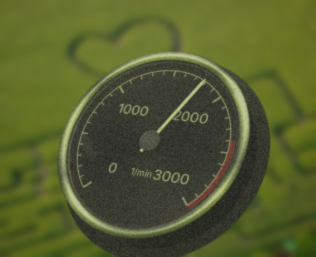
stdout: 1800 rpm
